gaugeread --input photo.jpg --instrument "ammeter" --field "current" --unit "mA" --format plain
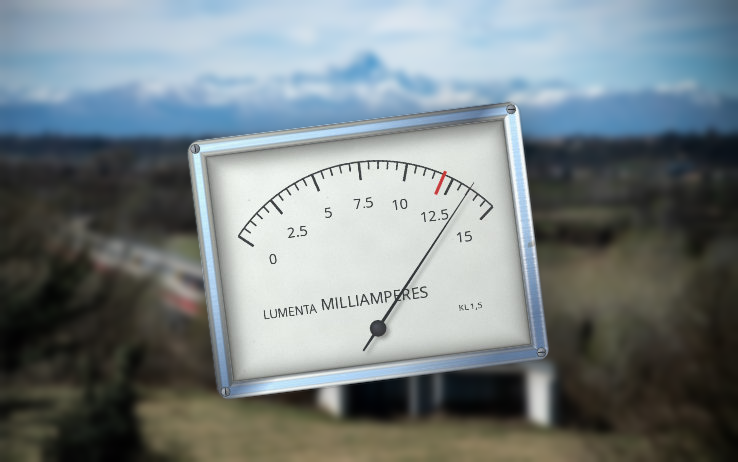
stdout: 13.5 mA
